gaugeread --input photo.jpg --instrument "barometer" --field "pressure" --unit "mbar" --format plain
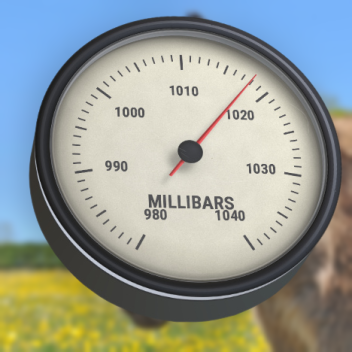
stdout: 1018 mbar
